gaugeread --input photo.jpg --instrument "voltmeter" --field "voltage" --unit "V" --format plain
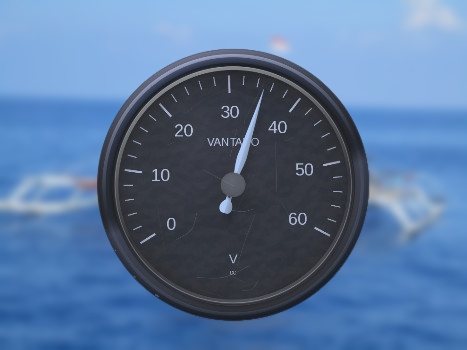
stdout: 35 V
